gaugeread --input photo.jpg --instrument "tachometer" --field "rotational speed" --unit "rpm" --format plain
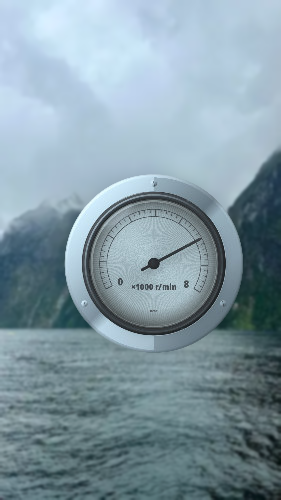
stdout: 6000 rpm
